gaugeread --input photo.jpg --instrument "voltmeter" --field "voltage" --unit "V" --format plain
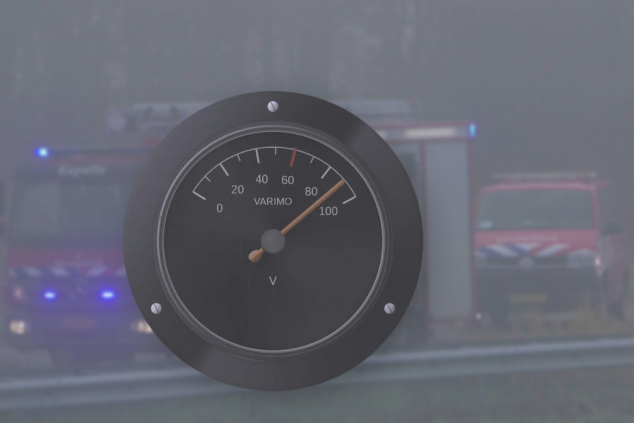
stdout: 90 V
